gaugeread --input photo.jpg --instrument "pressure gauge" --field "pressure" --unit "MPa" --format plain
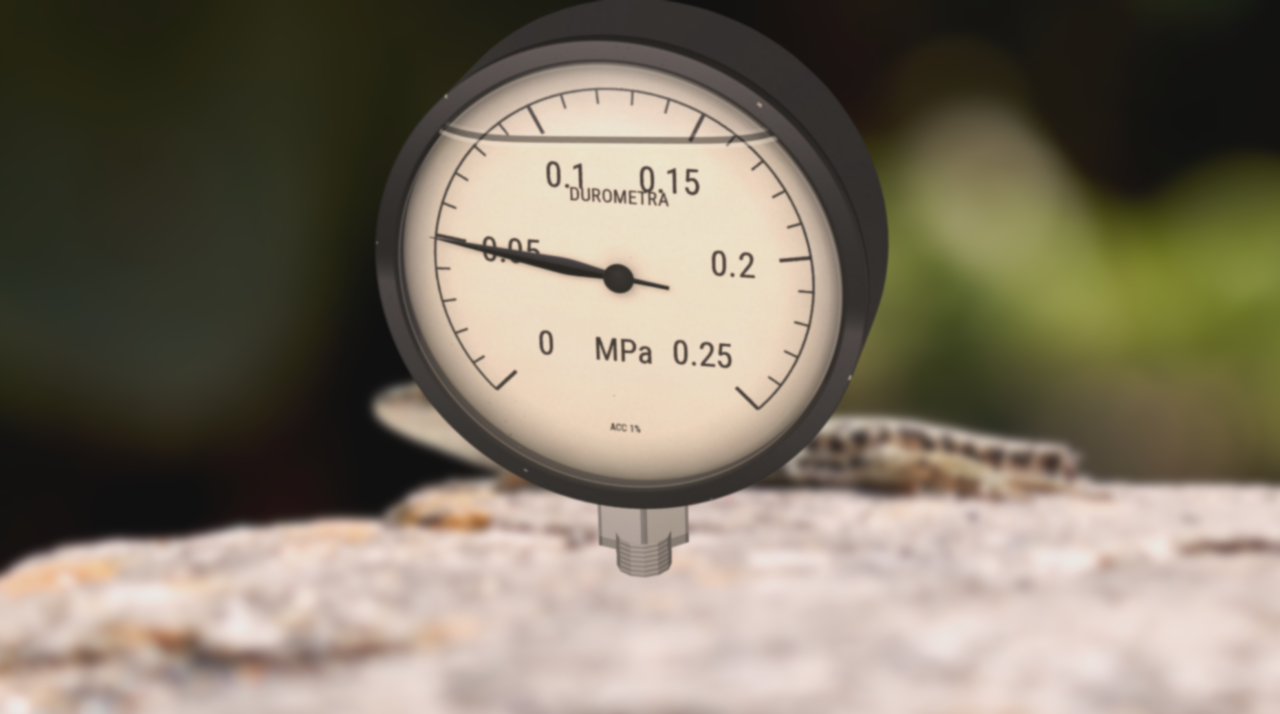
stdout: 0.05 MPa
